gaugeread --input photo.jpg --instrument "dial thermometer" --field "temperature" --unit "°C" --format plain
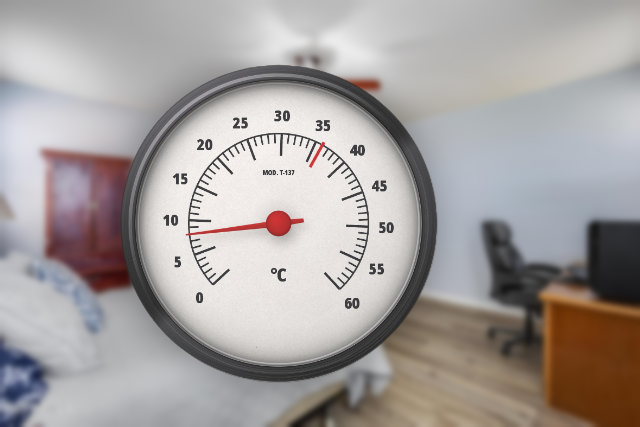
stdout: 8 °C
